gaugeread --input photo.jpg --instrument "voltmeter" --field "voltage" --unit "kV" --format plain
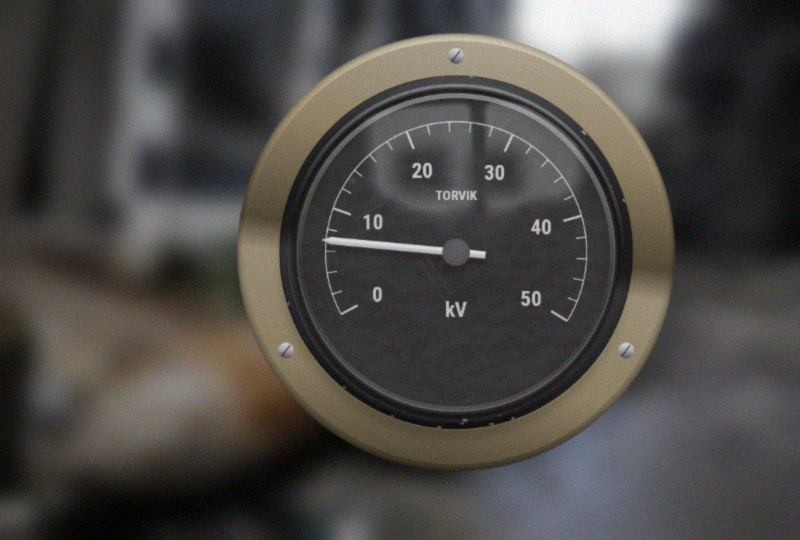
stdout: 7 kV
